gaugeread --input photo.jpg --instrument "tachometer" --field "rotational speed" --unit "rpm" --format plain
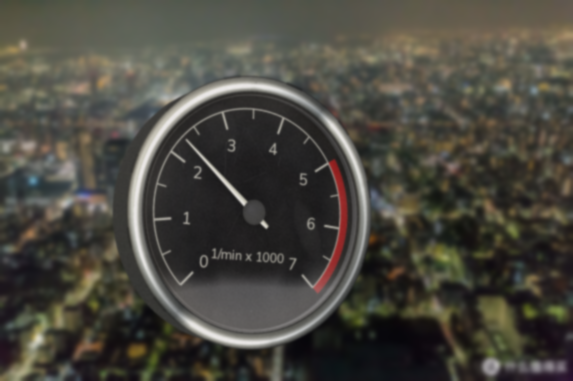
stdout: 2250 rpm
